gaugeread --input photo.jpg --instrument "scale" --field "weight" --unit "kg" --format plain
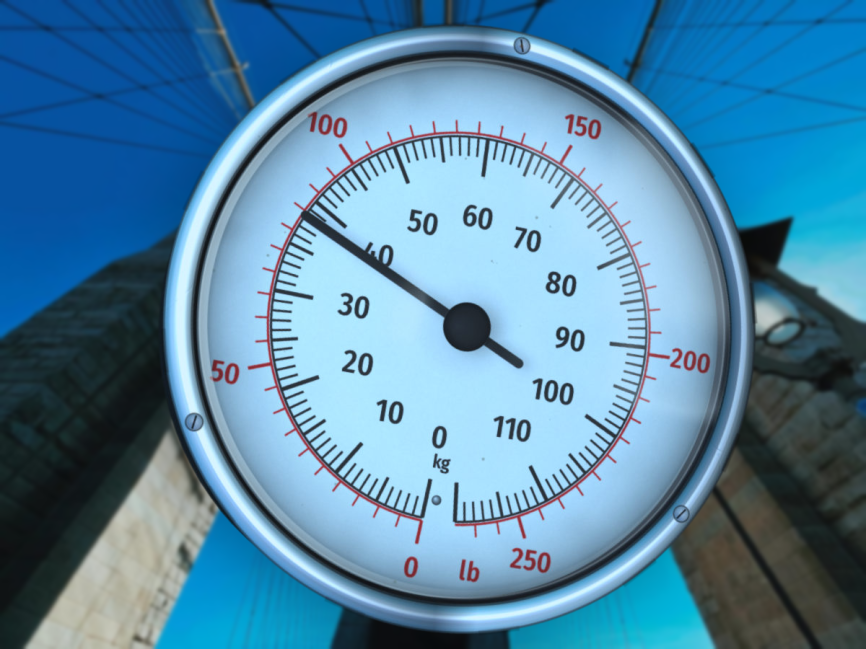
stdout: 38 kg
